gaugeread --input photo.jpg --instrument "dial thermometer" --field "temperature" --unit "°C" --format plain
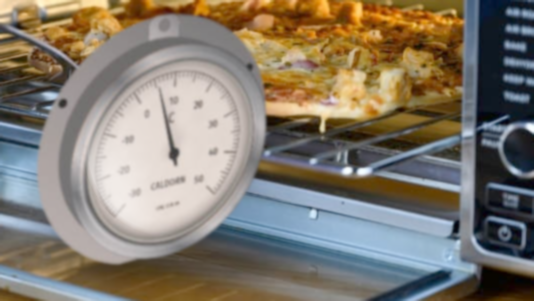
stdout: 5 °C
